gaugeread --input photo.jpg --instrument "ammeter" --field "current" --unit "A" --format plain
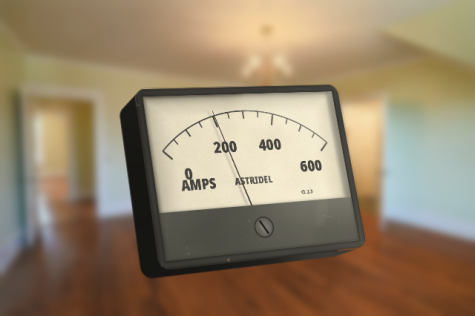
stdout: 200 A
